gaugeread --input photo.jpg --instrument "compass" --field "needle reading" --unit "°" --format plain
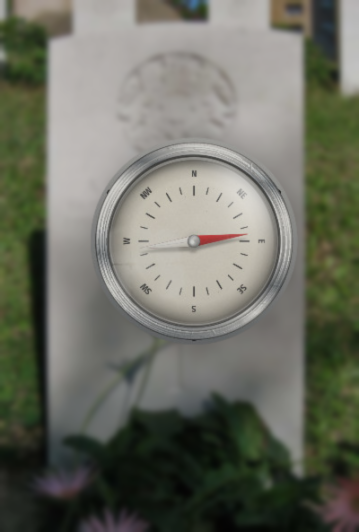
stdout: 82.5 °
